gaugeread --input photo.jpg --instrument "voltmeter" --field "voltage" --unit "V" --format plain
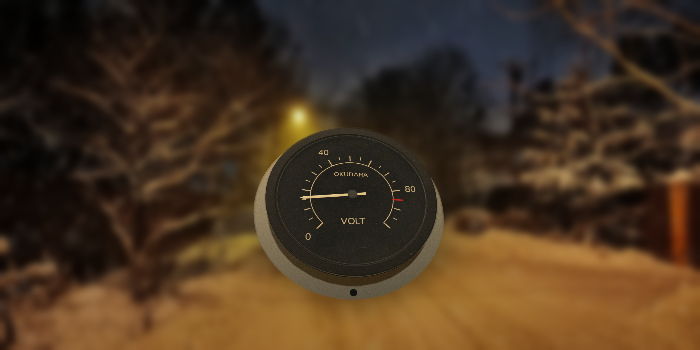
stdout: 15 V
